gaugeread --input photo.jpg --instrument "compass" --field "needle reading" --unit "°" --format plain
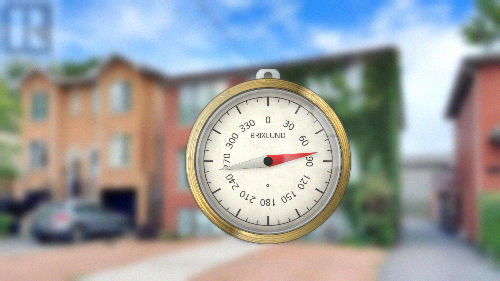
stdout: 80 °
